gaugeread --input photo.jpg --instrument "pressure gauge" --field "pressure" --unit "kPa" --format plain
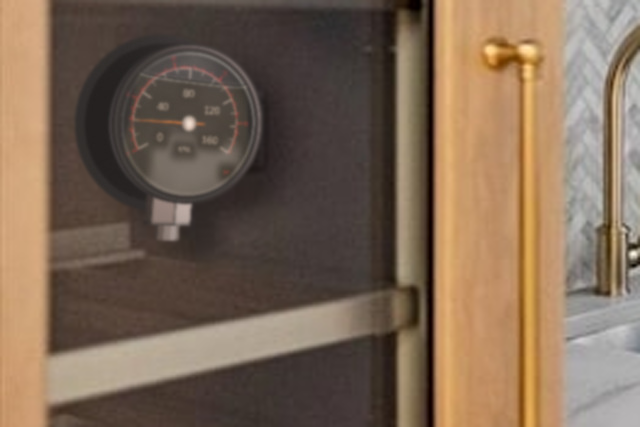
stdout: 20 kPa
